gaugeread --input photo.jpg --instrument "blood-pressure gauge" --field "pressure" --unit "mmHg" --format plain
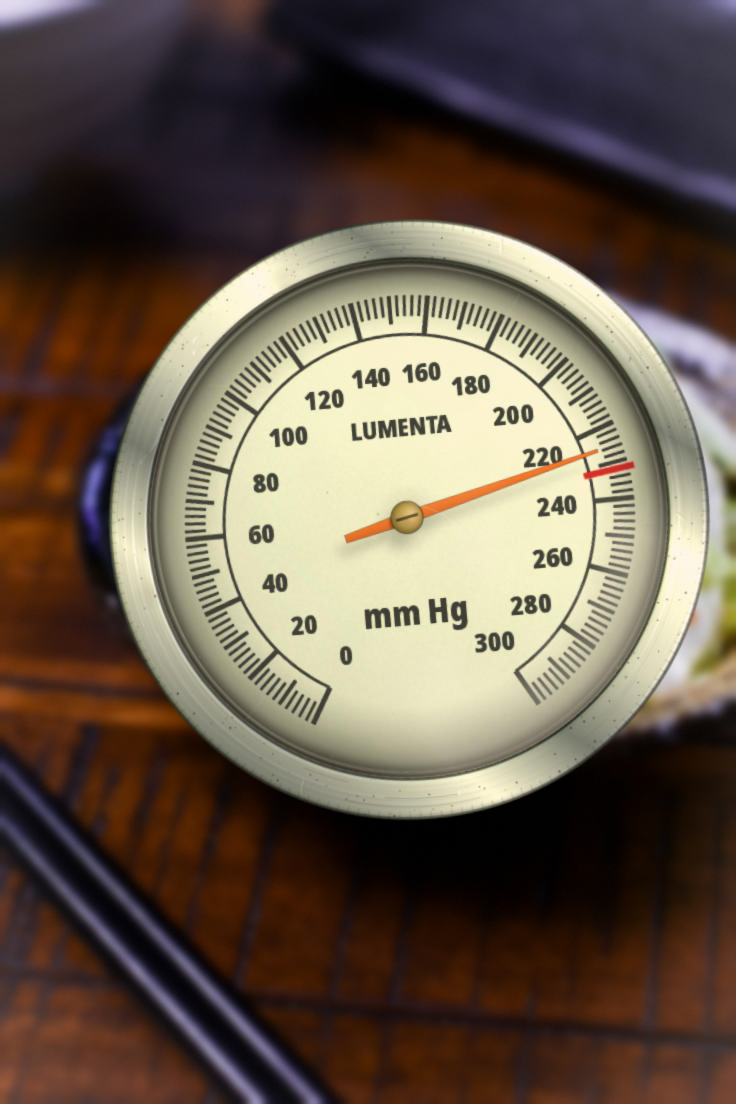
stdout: 226 mmHg
